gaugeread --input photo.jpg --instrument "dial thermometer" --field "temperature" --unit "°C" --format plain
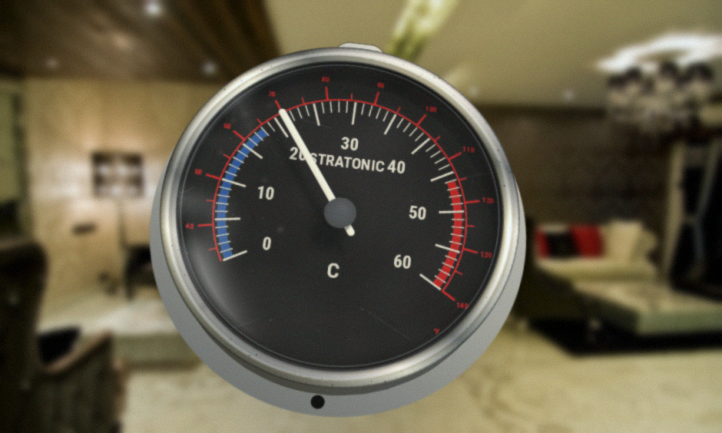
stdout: 21 °C
